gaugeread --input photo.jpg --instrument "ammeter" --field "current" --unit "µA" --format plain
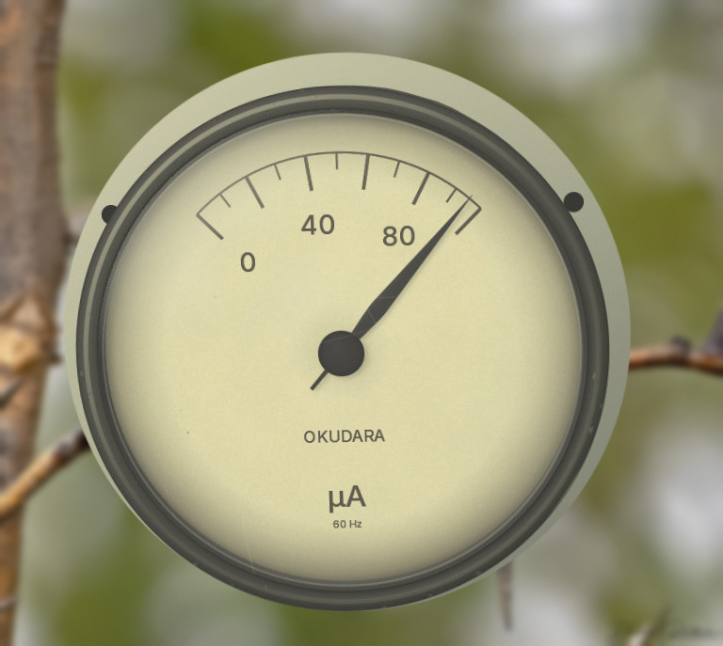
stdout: 95 µA
